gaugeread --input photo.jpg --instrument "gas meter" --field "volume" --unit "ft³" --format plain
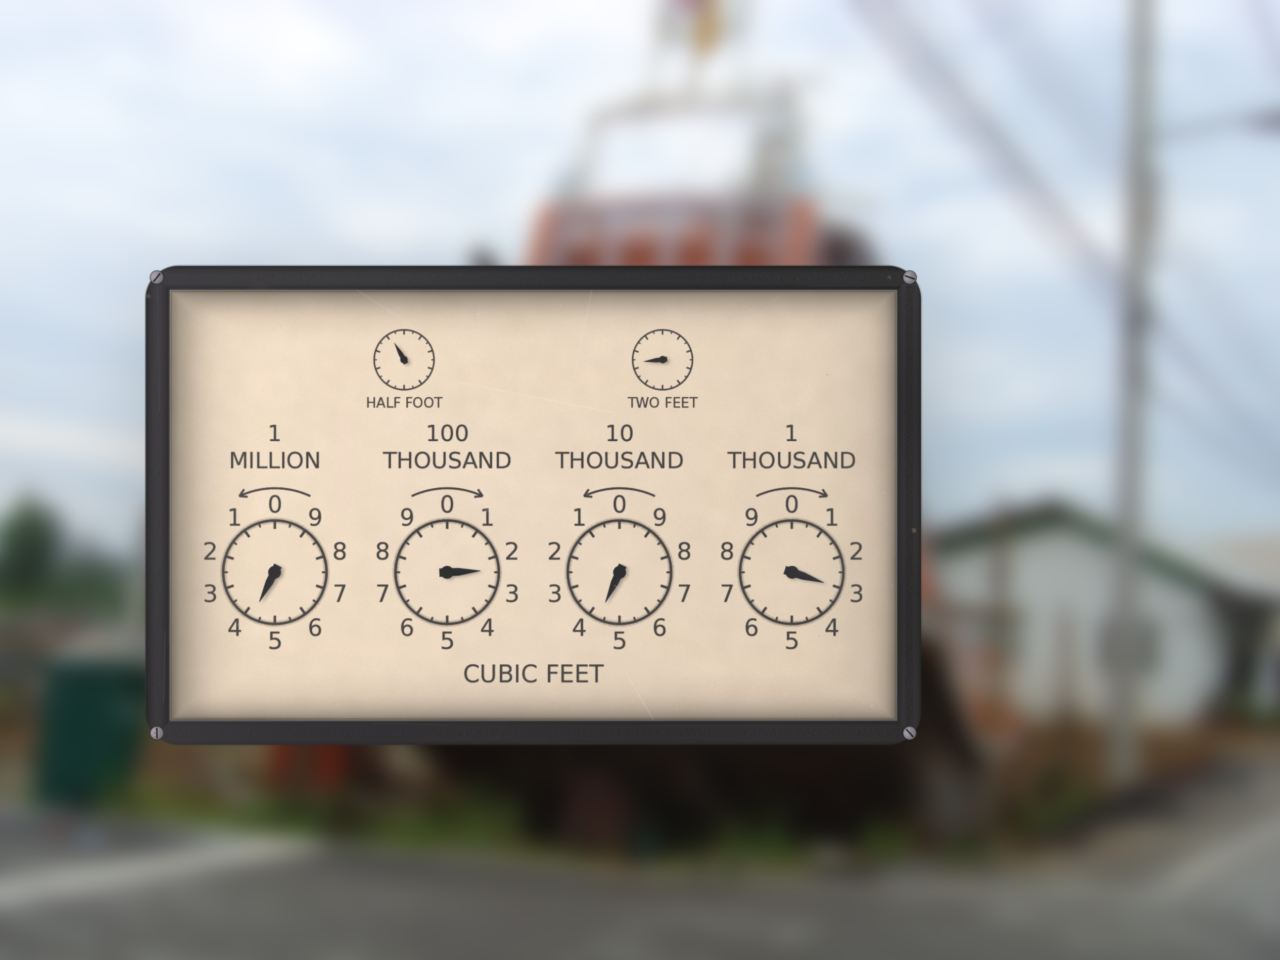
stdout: 424300 ft³
